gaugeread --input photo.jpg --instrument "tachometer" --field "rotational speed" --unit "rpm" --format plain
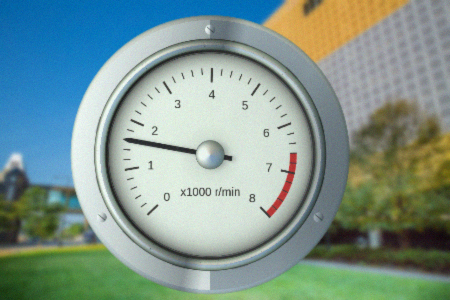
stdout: 1600 rpm
